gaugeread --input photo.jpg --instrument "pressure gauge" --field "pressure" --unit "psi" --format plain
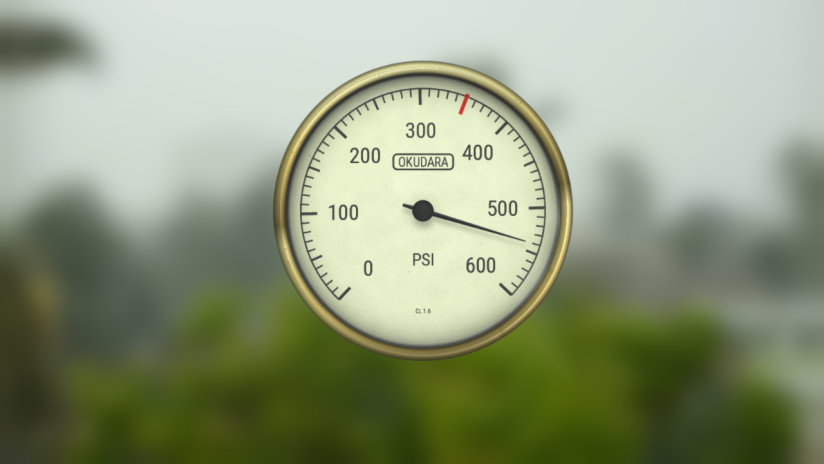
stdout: 540 psi
